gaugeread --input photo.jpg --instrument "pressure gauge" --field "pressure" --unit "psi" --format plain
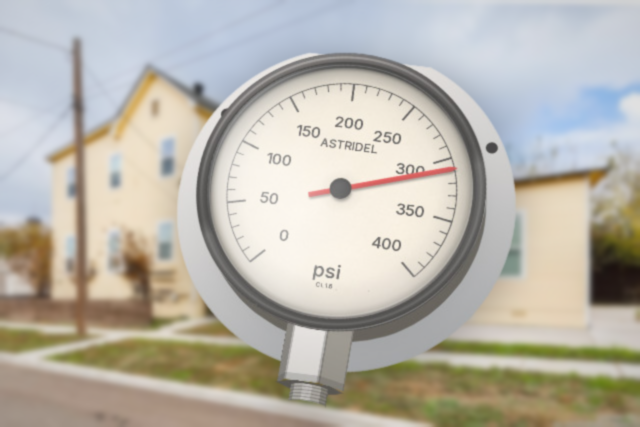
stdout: 310 psi
